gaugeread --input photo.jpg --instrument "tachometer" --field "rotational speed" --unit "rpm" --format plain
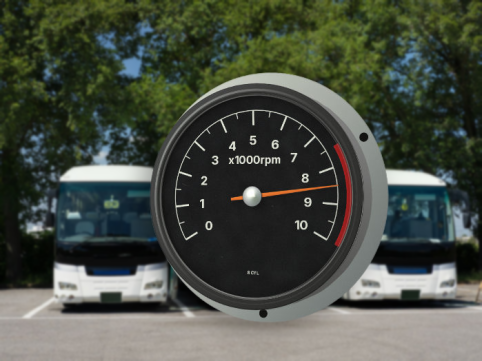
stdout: 8500 rpm
